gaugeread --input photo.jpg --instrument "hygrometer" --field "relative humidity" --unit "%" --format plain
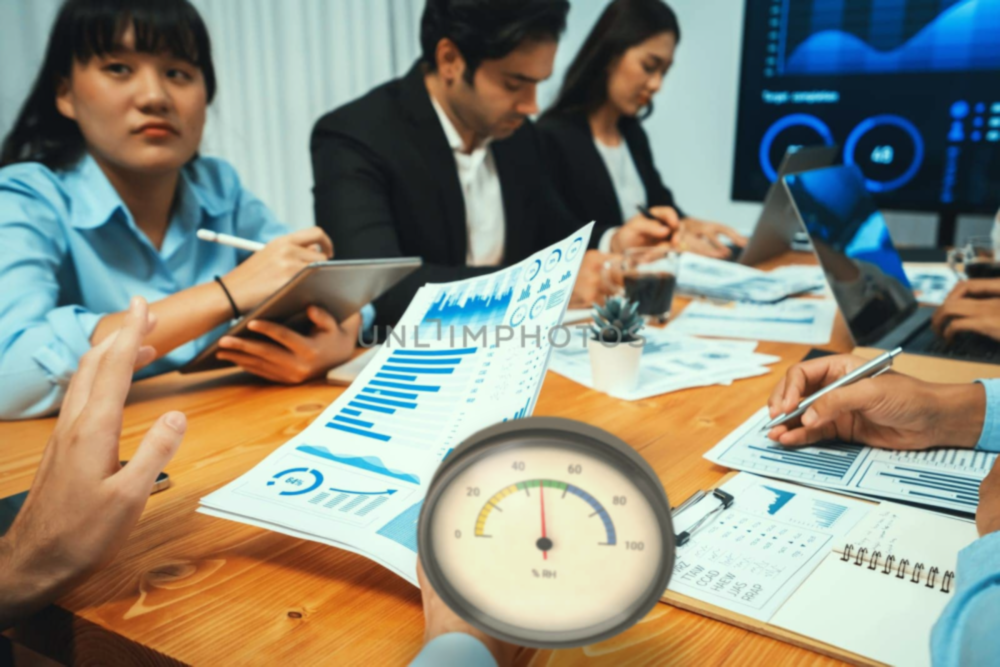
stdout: 48 %
